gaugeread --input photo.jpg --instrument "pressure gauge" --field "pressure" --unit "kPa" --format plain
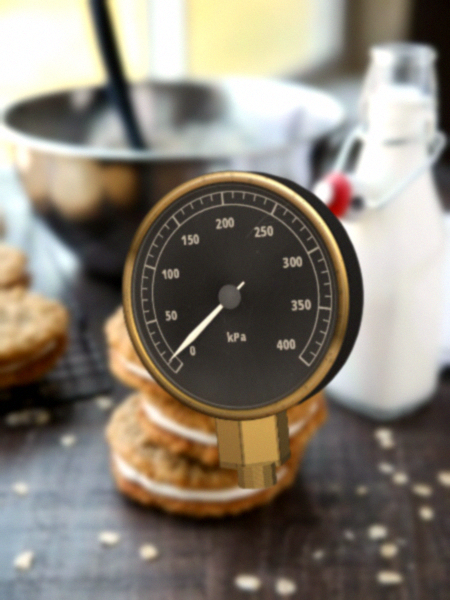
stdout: 10 kPa
